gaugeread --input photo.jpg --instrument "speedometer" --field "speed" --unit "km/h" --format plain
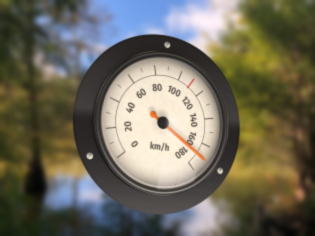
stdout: 170 km/h
